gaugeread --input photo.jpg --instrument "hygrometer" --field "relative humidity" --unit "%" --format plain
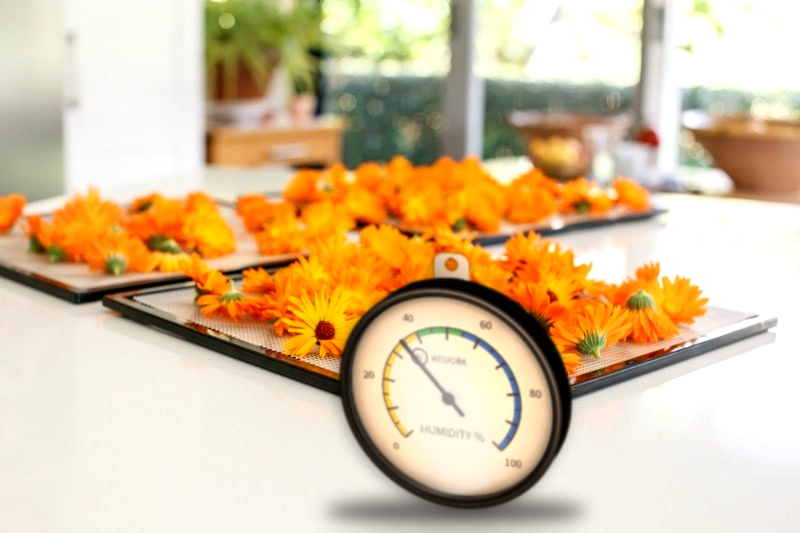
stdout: 35 %
